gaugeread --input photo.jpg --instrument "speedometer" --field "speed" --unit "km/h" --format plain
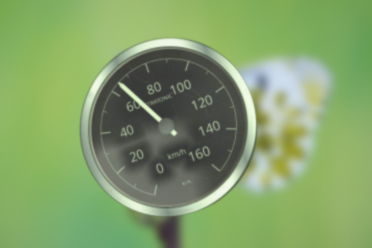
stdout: 65 km/h
